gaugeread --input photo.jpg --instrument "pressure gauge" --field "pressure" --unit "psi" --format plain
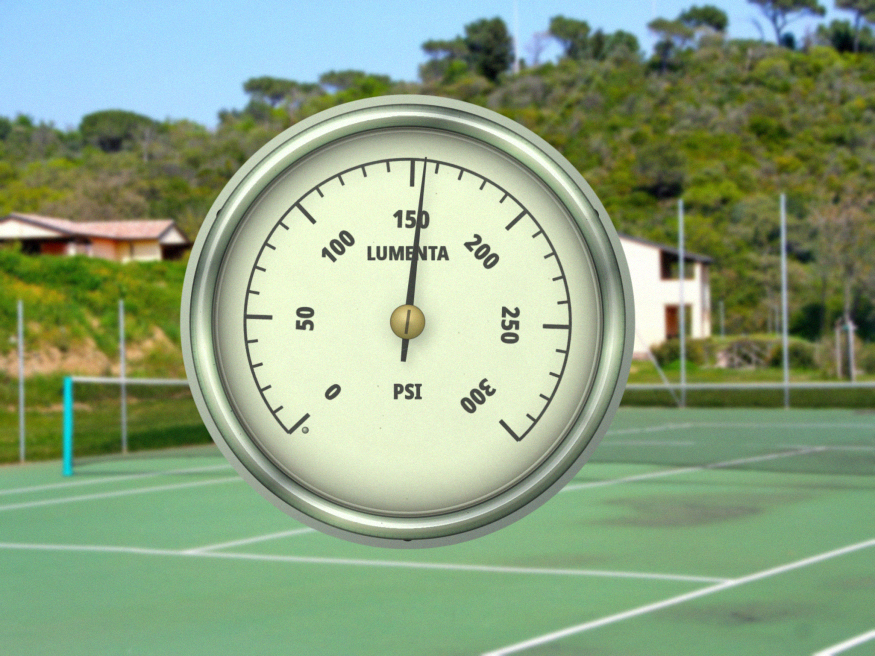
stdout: 155 psi
